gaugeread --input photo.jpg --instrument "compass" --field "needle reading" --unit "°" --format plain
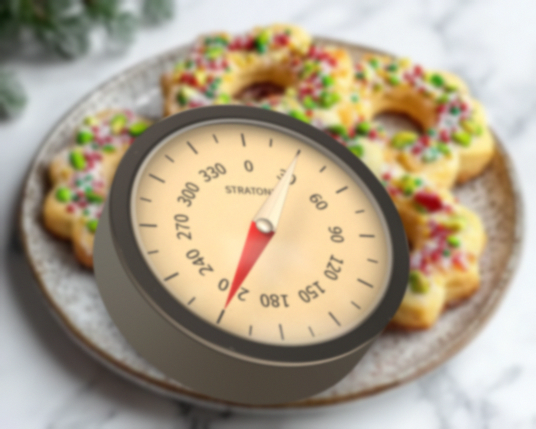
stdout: 210 °
